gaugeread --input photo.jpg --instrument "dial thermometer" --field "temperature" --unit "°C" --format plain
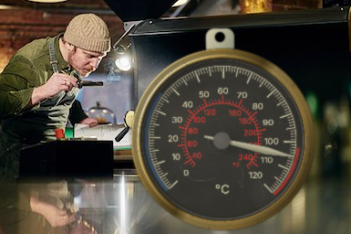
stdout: 105 °C
